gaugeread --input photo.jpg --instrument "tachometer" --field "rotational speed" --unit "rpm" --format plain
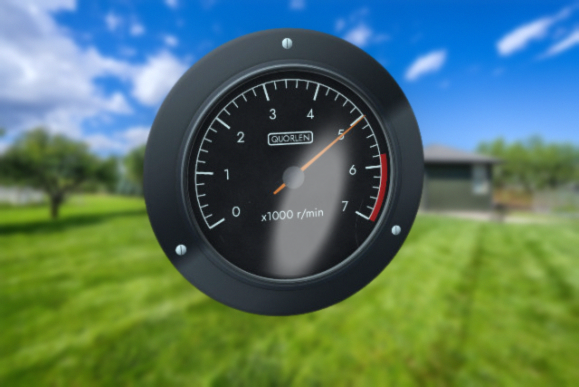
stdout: 5000 rpm
